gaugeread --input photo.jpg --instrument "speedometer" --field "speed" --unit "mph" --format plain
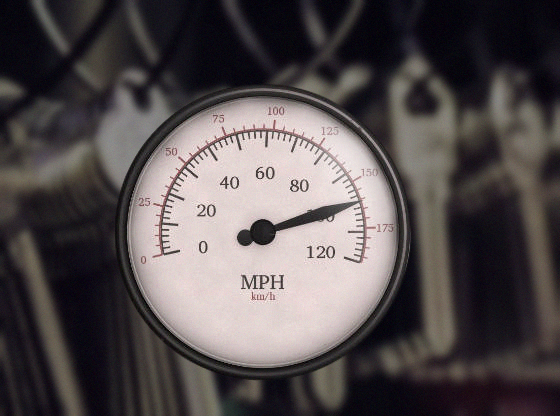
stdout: 100 mph
